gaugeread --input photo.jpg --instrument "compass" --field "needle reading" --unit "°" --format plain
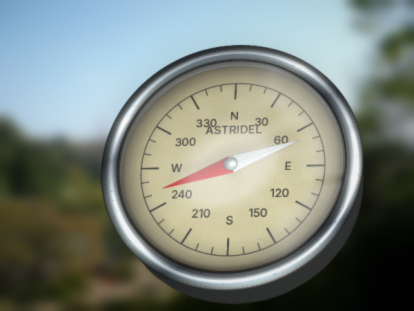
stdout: 250 °
